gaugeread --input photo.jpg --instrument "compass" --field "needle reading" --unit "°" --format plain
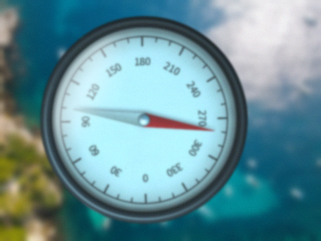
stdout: 280 °
